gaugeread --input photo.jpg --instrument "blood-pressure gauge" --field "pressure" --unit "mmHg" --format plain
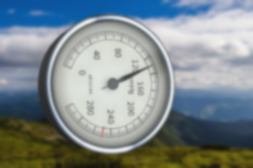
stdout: 130 mmHg
